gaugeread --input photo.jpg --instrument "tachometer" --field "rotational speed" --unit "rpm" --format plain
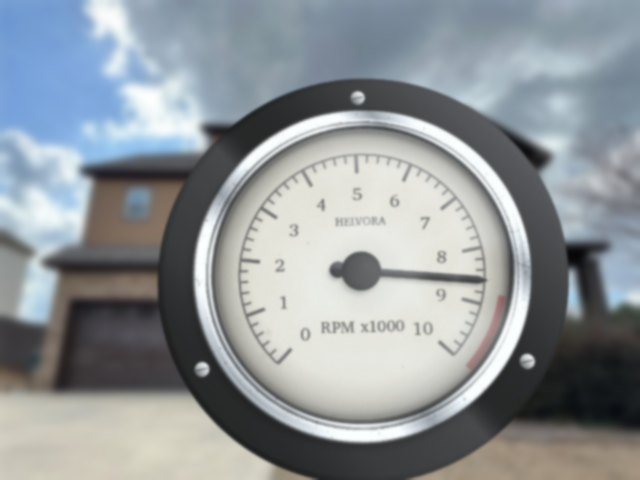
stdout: 8600 rpm
